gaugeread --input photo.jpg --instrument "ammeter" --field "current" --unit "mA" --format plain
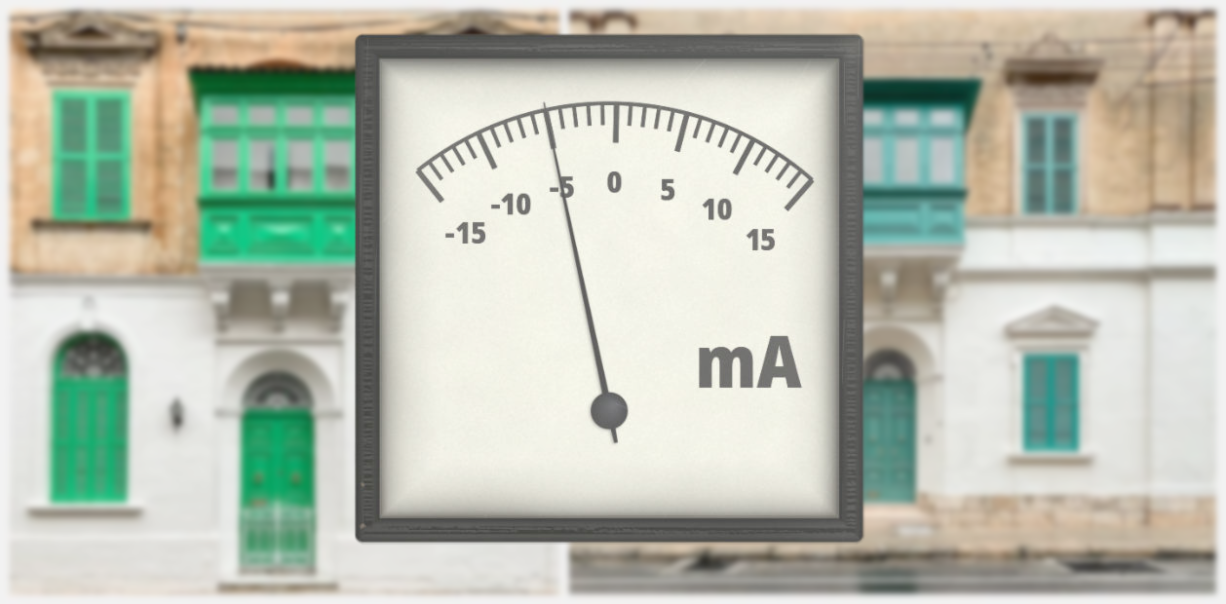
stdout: -5 mA
